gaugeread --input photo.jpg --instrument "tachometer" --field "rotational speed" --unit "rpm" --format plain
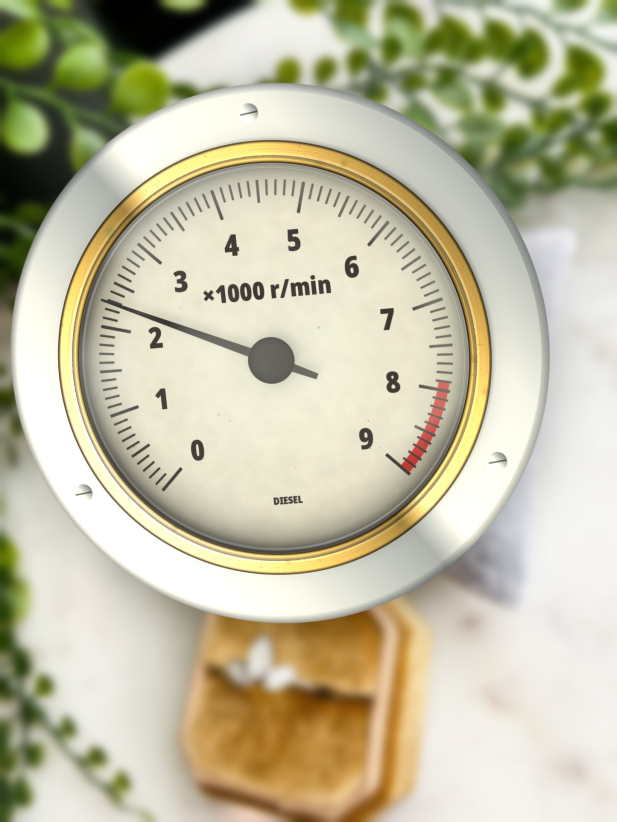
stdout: 2300 rpm
